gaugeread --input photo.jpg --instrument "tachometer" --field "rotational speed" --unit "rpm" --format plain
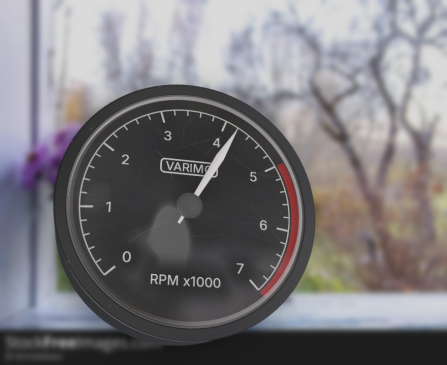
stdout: 4200 rpm
